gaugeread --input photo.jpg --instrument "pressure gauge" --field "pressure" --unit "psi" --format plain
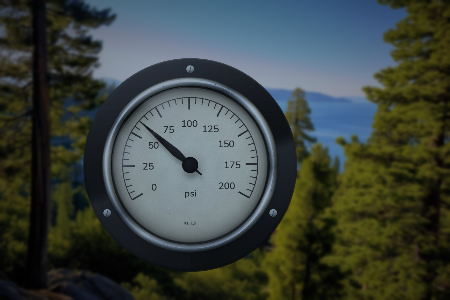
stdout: 60 psi
